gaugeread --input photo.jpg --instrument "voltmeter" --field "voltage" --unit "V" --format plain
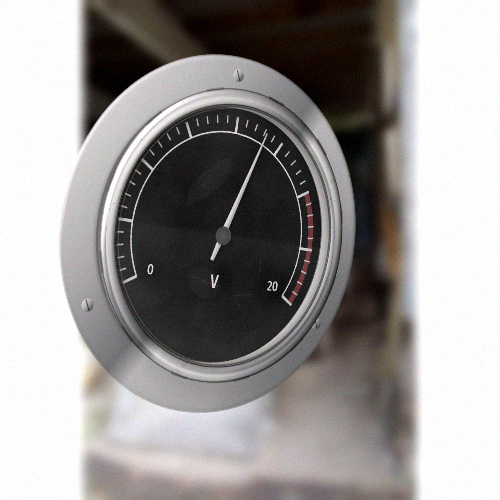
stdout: 11.5 V
